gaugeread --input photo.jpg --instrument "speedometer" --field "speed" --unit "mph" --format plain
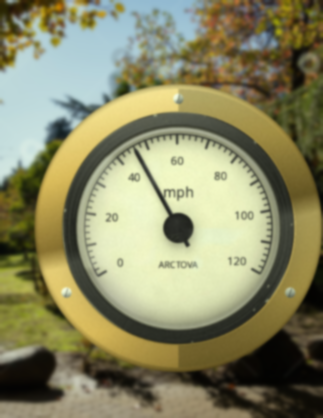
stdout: 46 mph
